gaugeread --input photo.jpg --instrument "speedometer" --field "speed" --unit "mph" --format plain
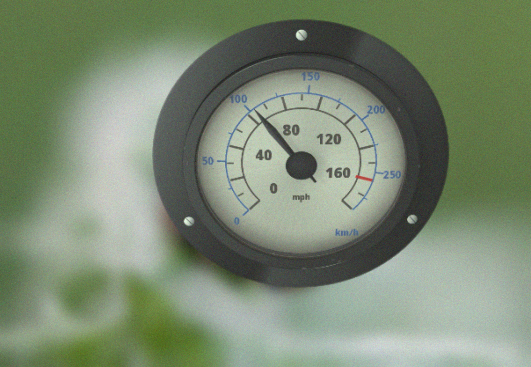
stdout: 65 mph
